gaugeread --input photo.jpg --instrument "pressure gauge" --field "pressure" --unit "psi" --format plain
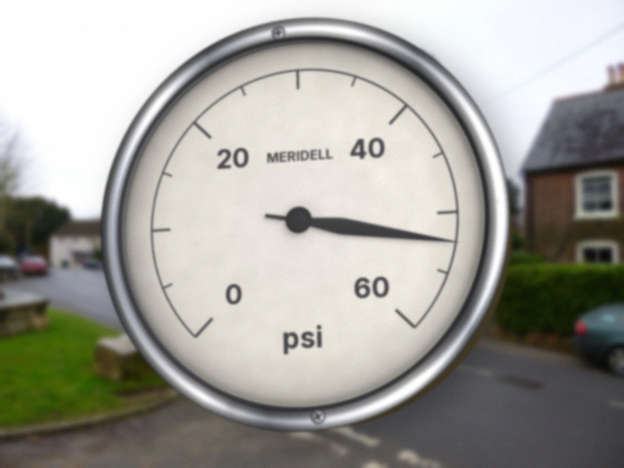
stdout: 52.5 psi
